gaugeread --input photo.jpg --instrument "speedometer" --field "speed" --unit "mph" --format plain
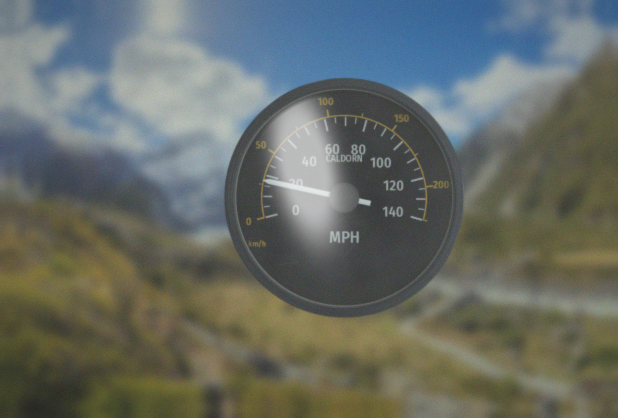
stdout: 17.5 mph
